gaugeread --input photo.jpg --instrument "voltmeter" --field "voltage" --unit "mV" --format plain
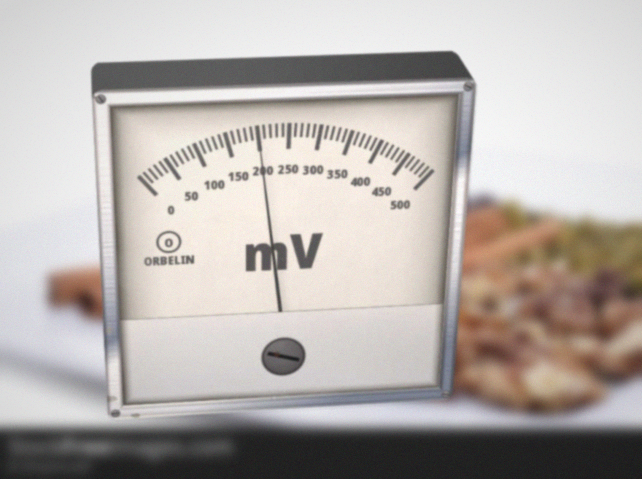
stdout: 200 mV
